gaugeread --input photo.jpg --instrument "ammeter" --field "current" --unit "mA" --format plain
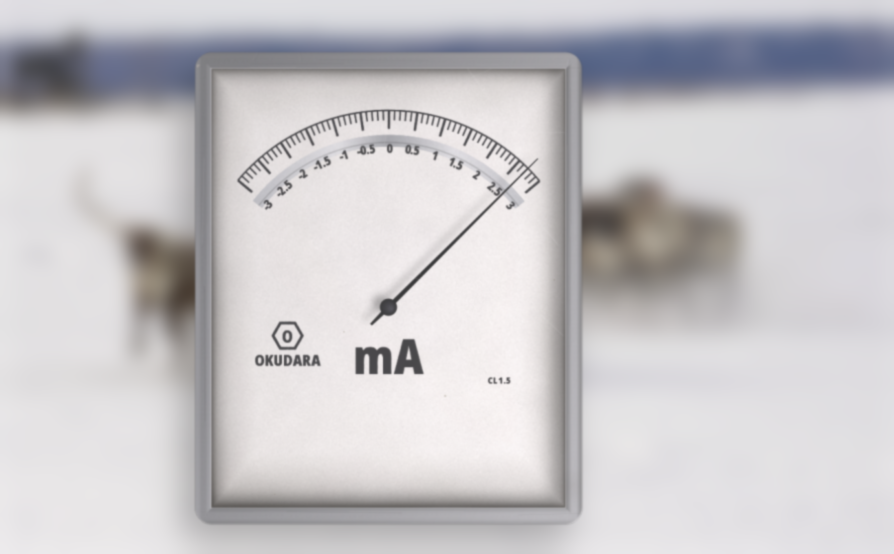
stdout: 2.7 mA
